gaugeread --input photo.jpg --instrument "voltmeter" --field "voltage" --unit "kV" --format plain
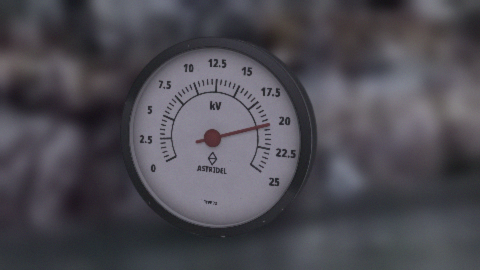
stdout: 20 kV
